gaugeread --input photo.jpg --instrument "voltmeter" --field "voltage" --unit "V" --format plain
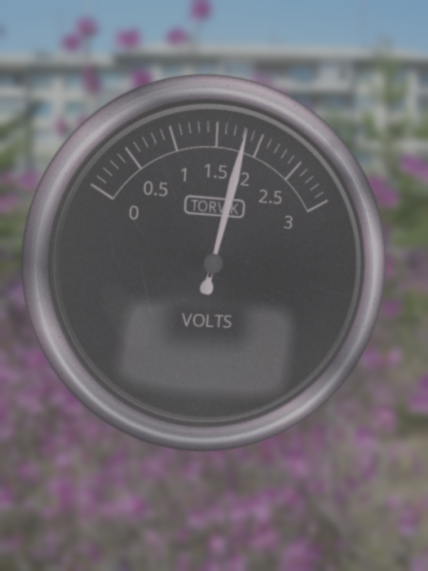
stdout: 1.8 V
